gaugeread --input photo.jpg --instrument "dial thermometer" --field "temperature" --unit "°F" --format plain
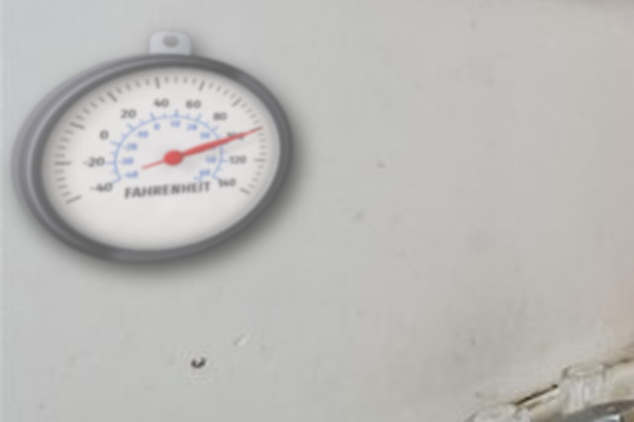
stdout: 100 °F
